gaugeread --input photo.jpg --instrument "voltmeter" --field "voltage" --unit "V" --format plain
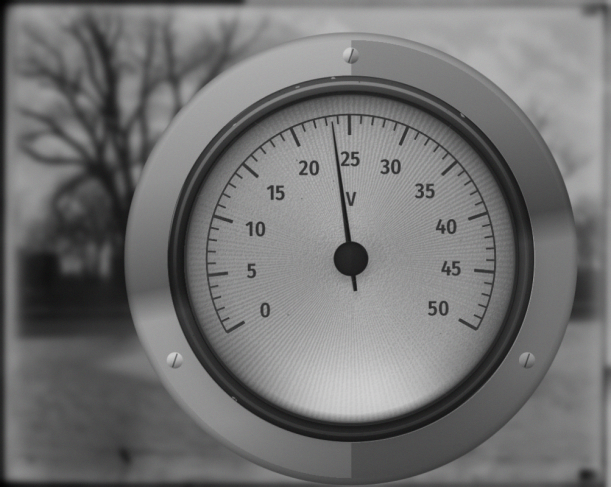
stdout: 23.5 V
